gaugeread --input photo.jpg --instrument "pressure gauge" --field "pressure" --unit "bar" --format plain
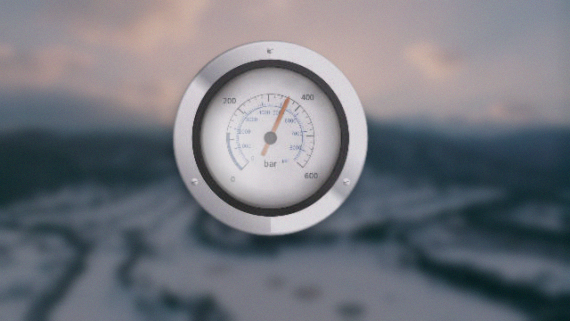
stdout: 360 bar
